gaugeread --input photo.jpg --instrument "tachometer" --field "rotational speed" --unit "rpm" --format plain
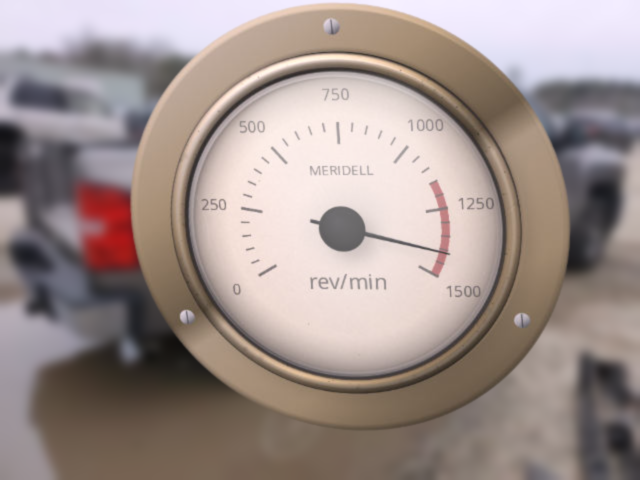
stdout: 1400 rpm
